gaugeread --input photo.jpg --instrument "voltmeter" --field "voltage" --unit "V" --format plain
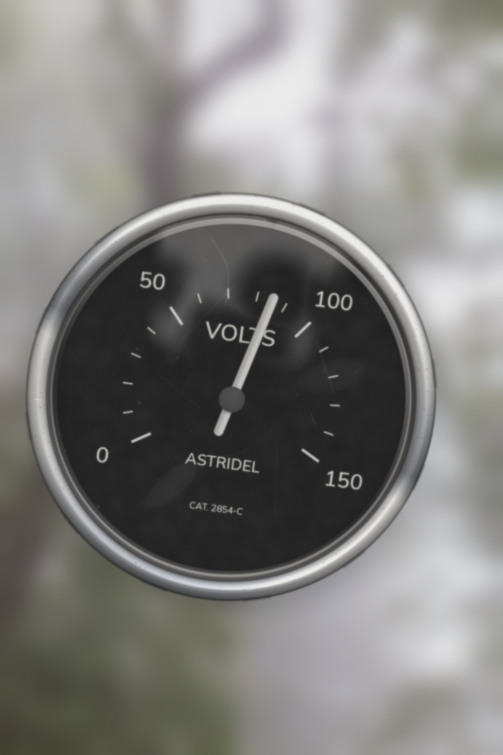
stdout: 85 V
